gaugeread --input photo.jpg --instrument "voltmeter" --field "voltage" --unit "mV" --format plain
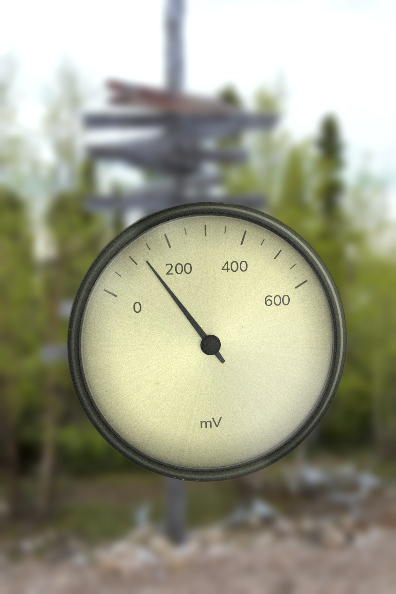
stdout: 125 mV
